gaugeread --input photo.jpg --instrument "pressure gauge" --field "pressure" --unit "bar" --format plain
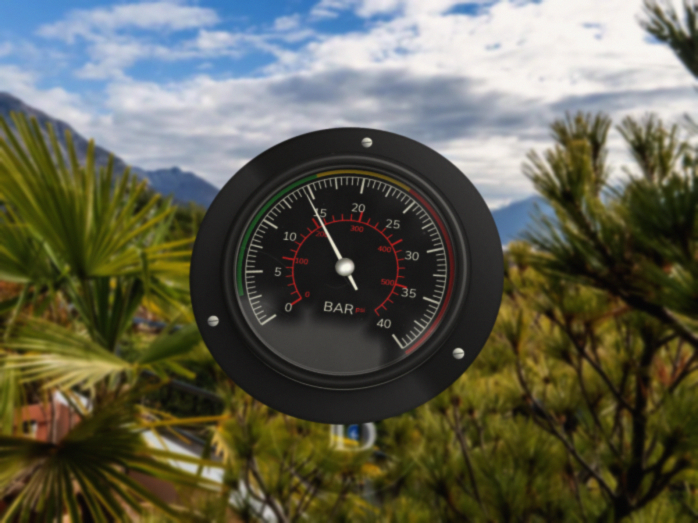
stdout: 14.5 bar
